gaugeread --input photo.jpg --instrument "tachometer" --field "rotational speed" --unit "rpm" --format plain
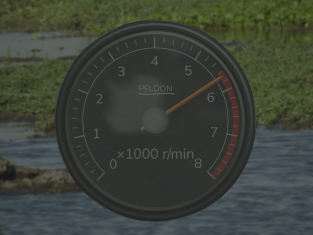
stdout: 5700 rpm
